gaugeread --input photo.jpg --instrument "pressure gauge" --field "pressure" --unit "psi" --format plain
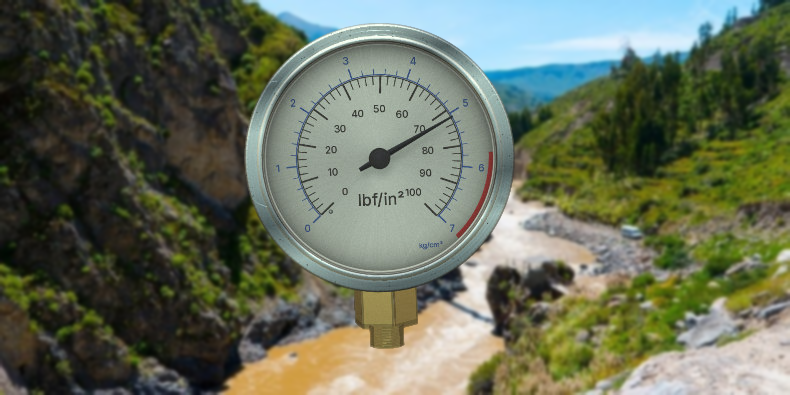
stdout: 72 psi
